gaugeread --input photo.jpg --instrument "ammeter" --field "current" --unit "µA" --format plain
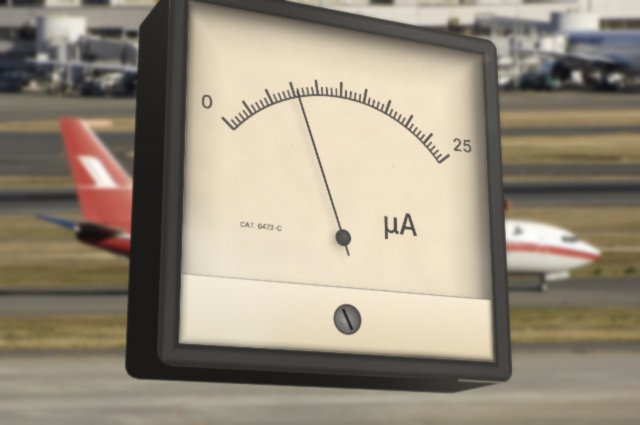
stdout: 7.5 µA
